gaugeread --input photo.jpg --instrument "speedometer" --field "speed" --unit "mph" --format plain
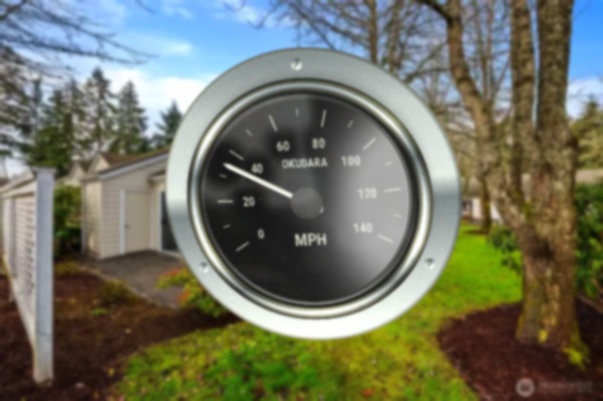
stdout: 35 mph
